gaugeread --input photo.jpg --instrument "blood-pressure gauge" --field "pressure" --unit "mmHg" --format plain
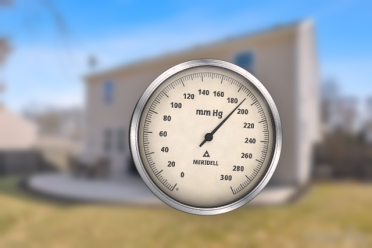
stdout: 190 mmHg
